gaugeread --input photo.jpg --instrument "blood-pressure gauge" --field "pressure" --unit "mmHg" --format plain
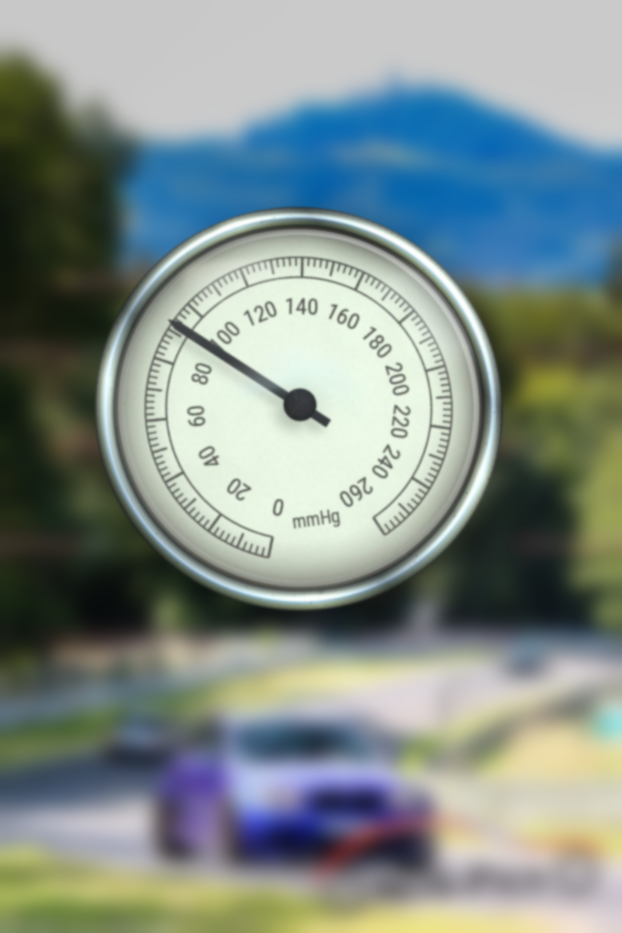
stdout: 92 mmHg
